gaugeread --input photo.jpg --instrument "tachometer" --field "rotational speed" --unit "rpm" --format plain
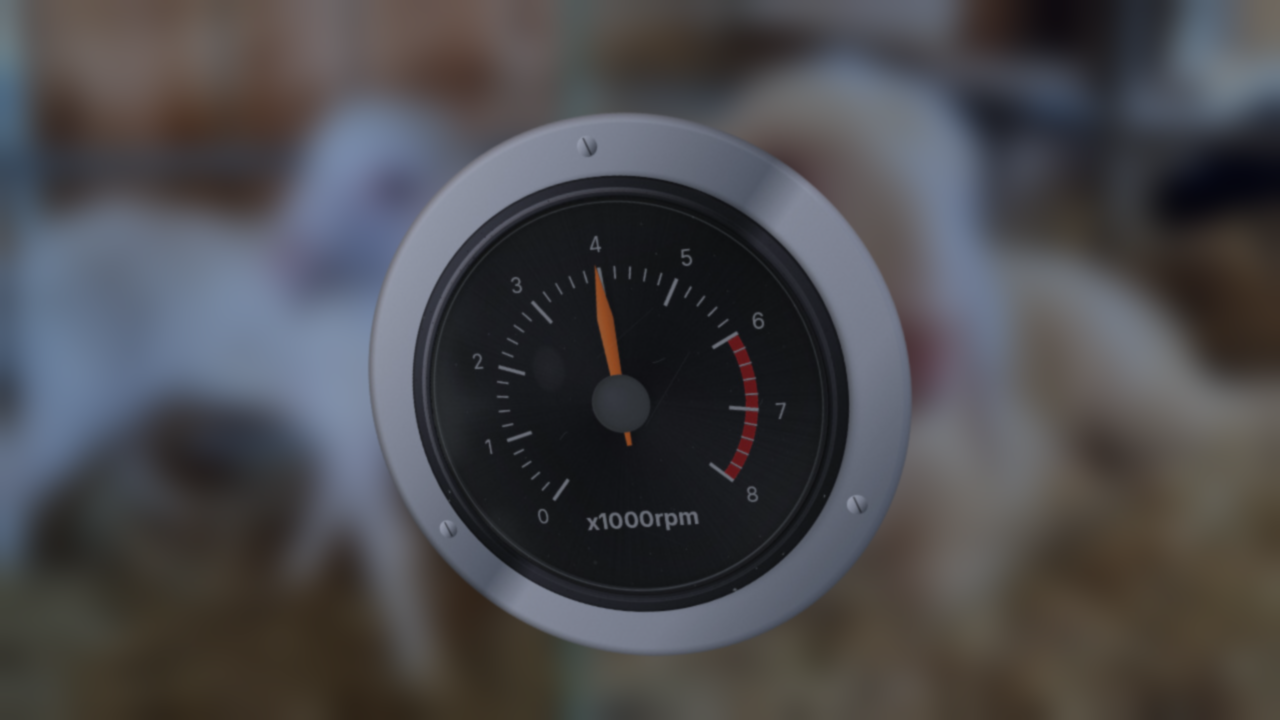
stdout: 4000 rpm
